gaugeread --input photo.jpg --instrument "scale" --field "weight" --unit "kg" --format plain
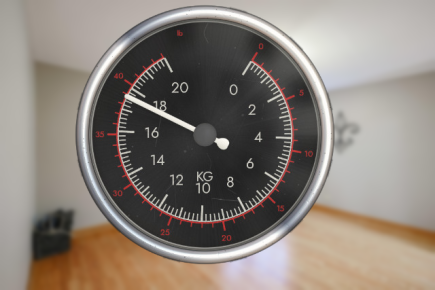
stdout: 17.6 kg
